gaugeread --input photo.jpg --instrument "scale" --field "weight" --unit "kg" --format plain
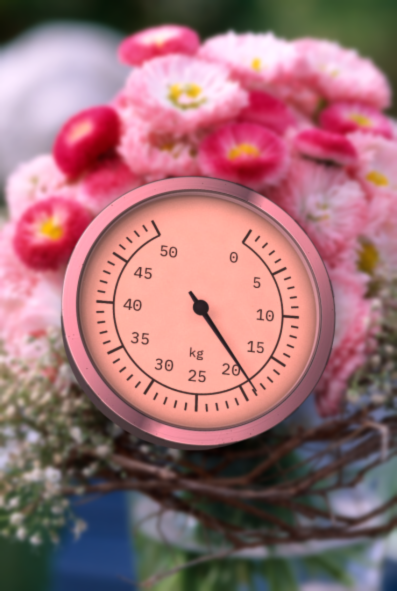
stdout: 19 kg
